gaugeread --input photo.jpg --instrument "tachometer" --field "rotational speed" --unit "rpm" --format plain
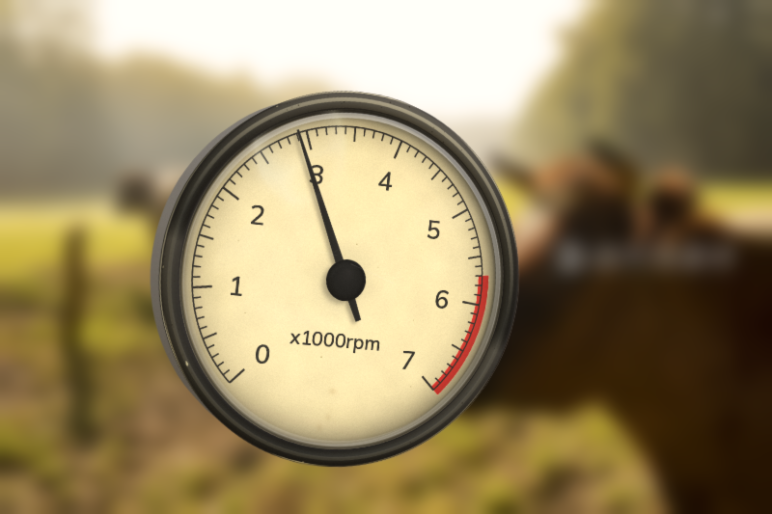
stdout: 2900 rpm
